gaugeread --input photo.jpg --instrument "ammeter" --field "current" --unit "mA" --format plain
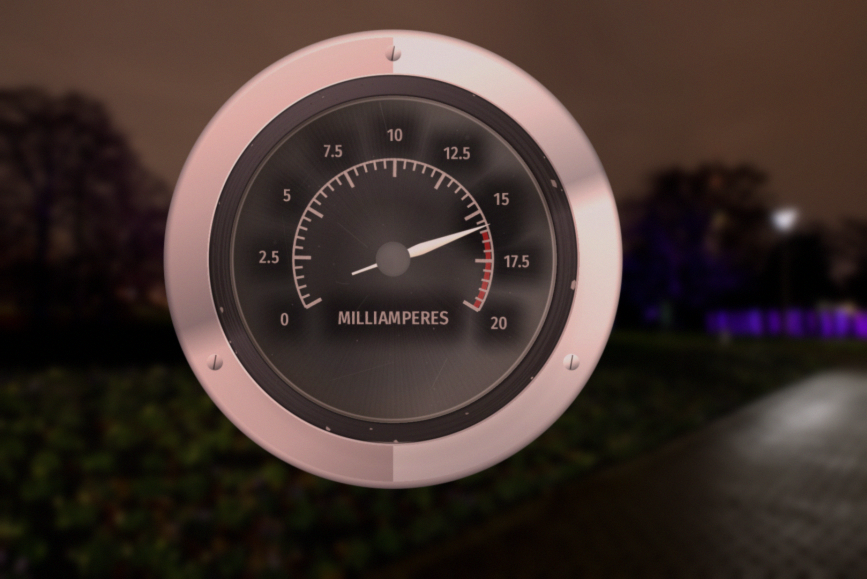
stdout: 15.75 mA
